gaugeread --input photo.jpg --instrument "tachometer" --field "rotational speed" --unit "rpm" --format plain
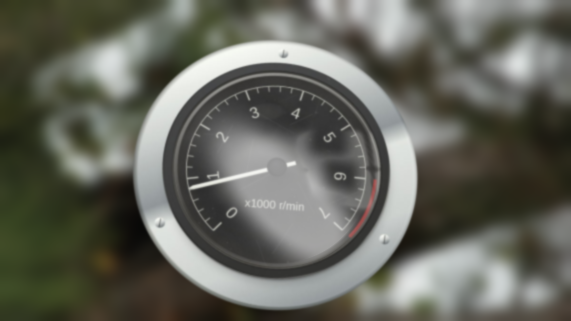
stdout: 800 rpm
